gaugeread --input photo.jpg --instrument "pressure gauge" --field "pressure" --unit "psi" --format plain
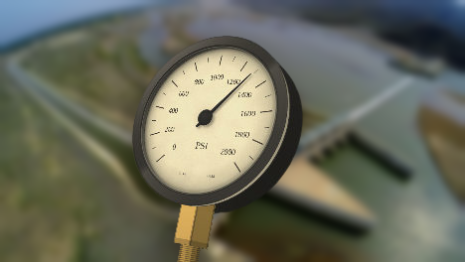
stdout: 1300 psi
